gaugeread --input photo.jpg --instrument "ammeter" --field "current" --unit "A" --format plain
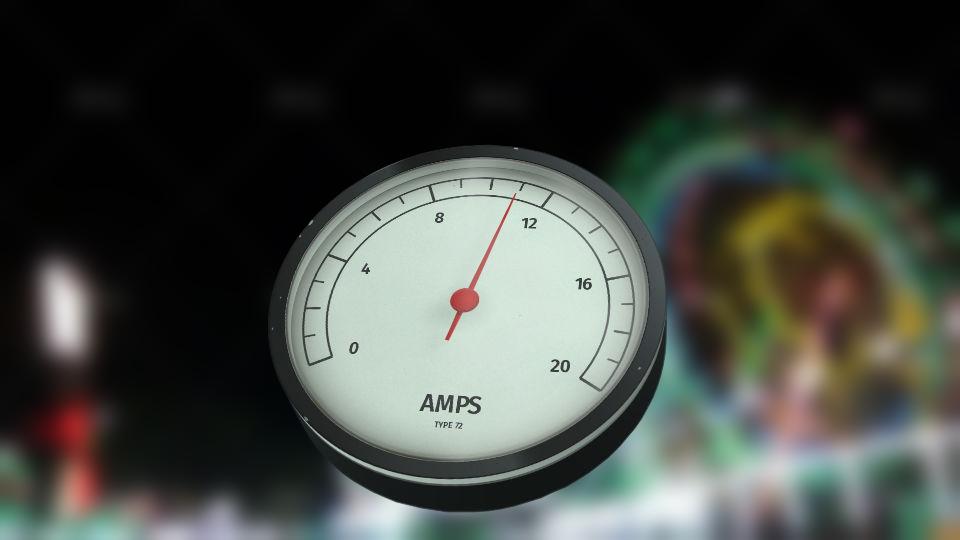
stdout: 11 A
